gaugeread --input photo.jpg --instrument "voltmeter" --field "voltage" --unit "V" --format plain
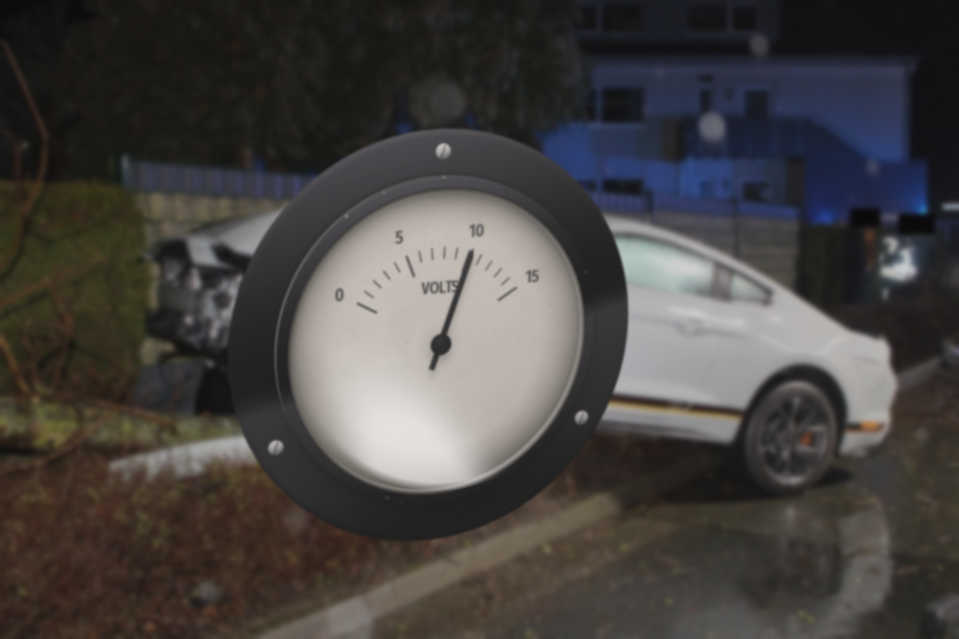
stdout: 10 V
